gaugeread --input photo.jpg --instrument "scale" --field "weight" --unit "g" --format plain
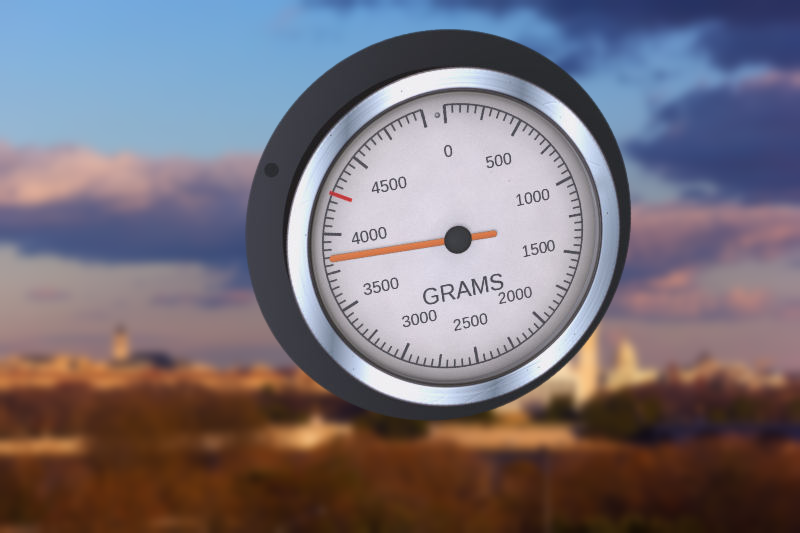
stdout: 3850 g
